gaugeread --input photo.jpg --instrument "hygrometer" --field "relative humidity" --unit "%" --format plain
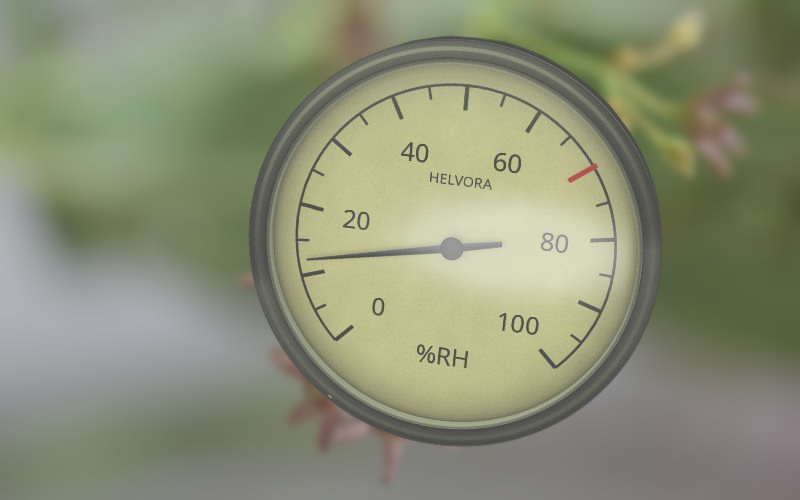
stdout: 12.5 %
